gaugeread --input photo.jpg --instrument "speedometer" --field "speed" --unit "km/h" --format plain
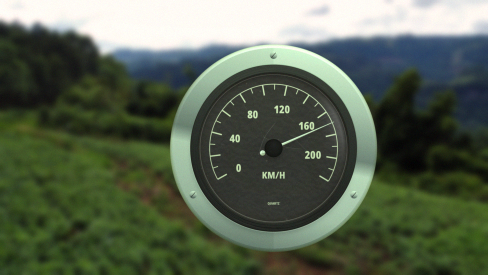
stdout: 170 km/h
